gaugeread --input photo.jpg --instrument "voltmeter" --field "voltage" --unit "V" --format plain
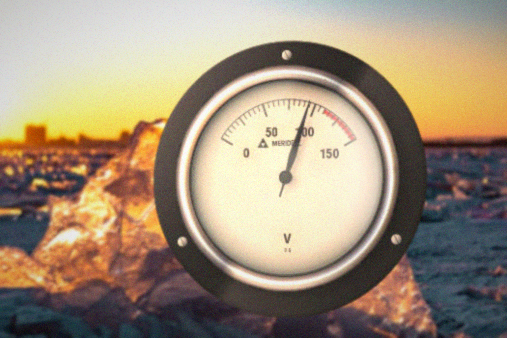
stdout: 95 V
